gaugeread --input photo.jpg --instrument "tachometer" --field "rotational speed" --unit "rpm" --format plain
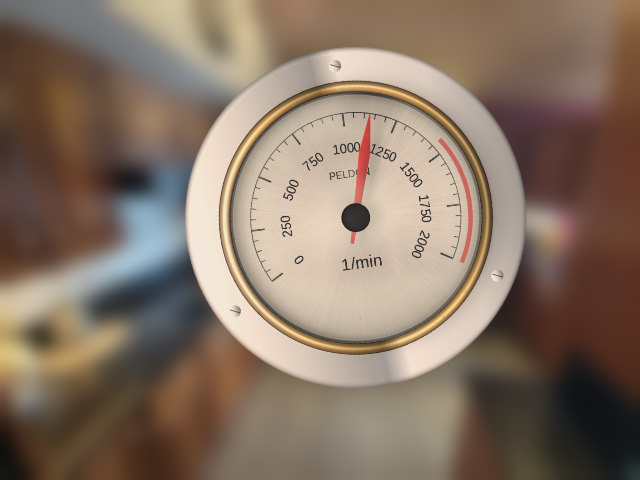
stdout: 1125 rpm
